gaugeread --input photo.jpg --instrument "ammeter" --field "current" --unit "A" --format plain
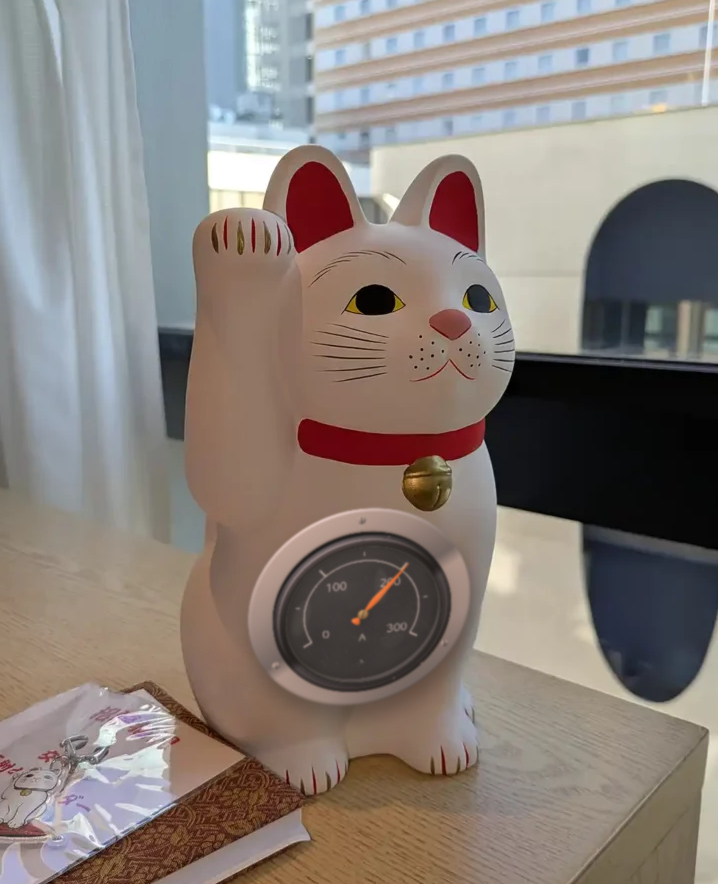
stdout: 200 A
